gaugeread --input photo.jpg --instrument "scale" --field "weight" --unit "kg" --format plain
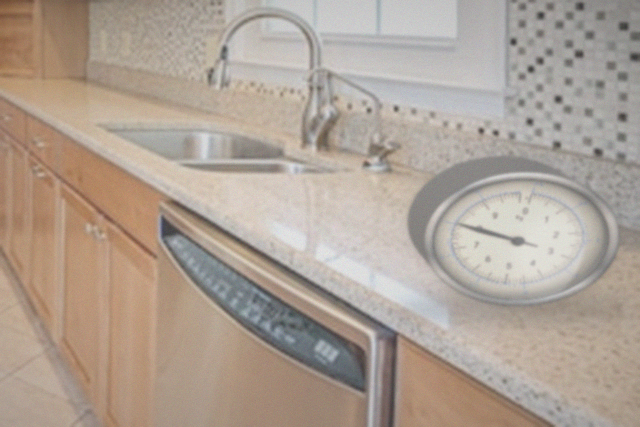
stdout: 8 kg
